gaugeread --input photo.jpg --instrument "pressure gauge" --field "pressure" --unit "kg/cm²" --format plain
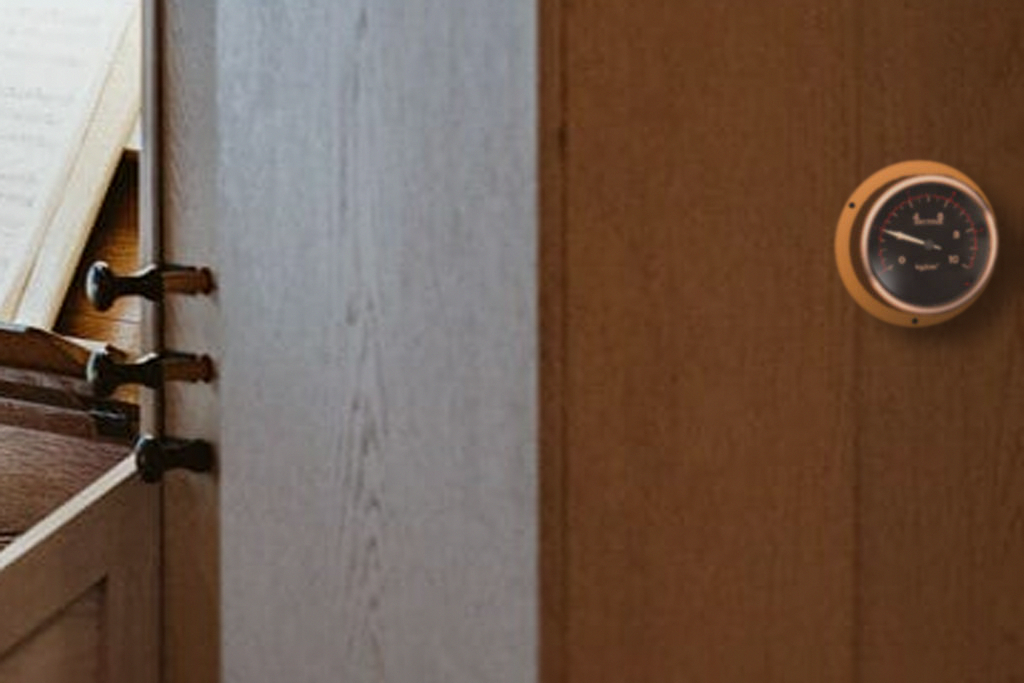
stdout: 2 kg/cm²
